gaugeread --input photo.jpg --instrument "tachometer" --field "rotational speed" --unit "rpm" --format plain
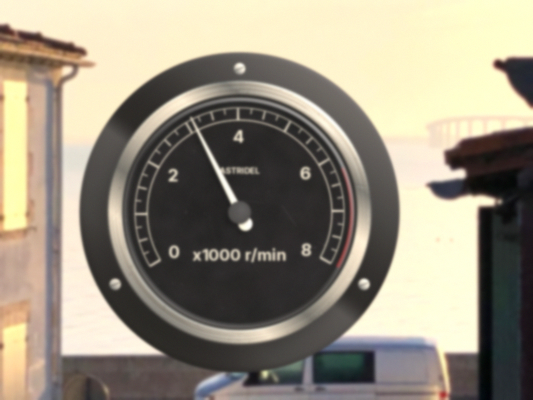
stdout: 3125 rpm
